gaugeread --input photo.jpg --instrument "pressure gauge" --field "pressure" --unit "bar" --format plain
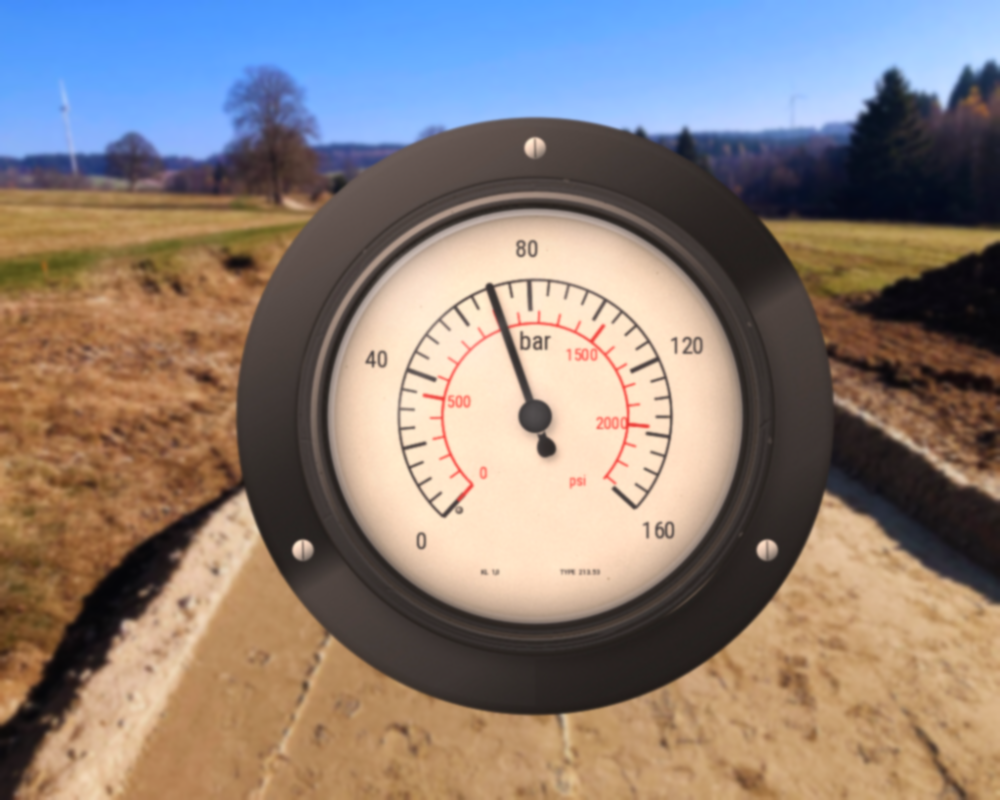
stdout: 70 bar
